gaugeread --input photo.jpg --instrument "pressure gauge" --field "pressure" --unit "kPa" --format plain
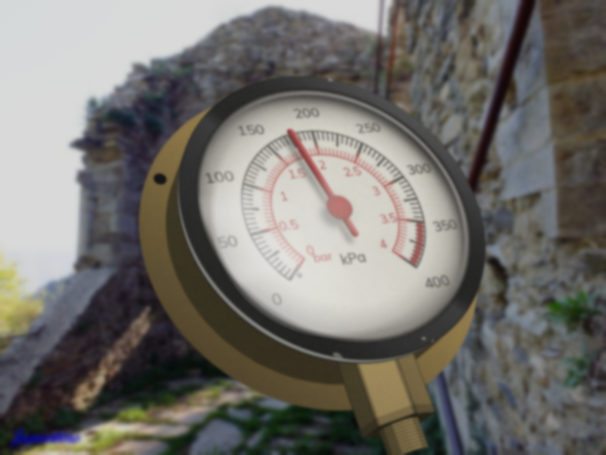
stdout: 175 kPa
